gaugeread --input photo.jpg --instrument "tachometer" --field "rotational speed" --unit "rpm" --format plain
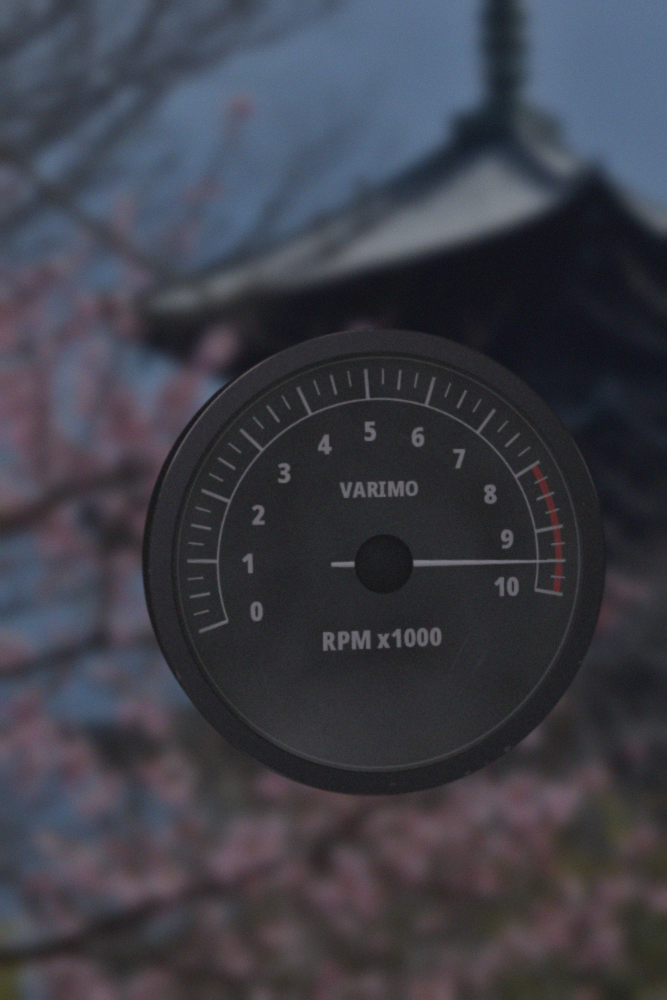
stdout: 9500 rpm
